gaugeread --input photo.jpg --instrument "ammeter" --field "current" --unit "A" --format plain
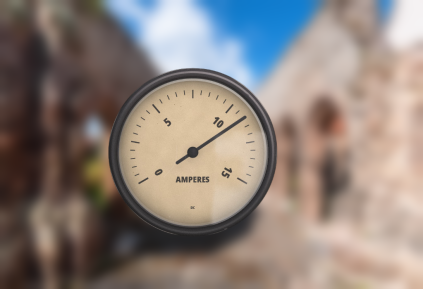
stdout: 11 A
